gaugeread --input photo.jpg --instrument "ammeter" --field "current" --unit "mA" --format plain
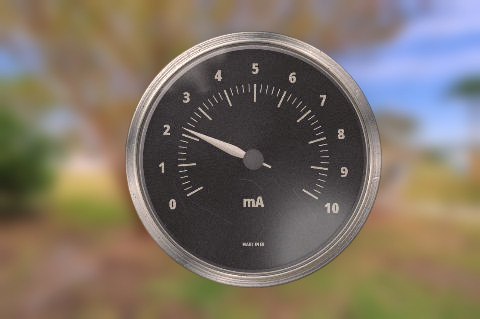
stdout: 2.2 mA
